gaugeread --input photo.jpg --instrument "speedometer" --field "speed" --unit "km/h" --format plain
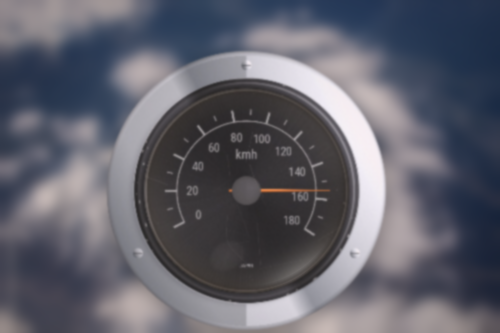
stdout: 155 km/h
